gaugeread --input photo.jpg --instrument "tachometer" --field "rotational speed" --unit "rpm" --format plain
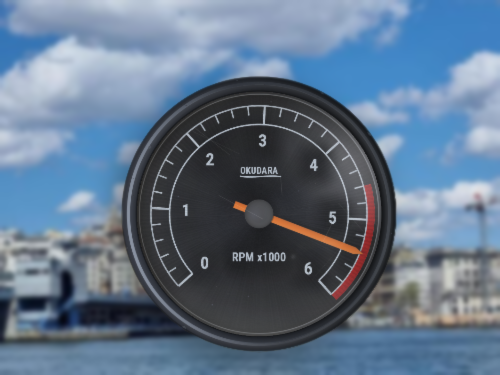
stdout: 5400 rpm
